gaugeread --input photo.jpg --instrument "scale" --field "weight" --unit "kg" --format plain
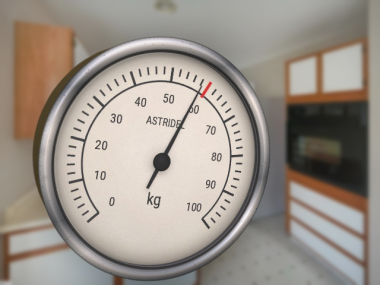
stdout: 58 kg
